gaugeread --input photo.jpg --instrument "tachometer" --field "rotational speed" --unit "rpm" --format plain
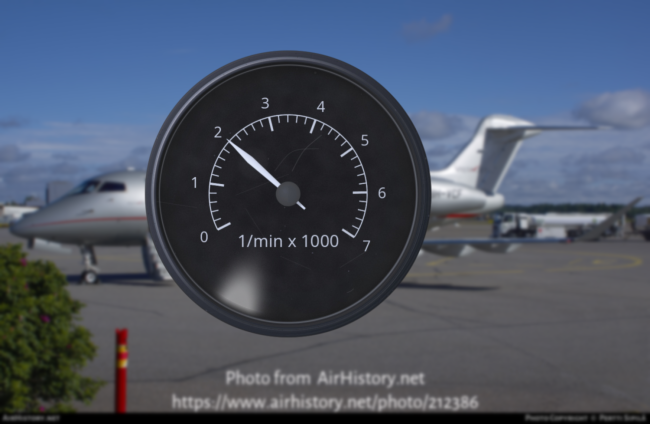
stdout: 2000 rpm
